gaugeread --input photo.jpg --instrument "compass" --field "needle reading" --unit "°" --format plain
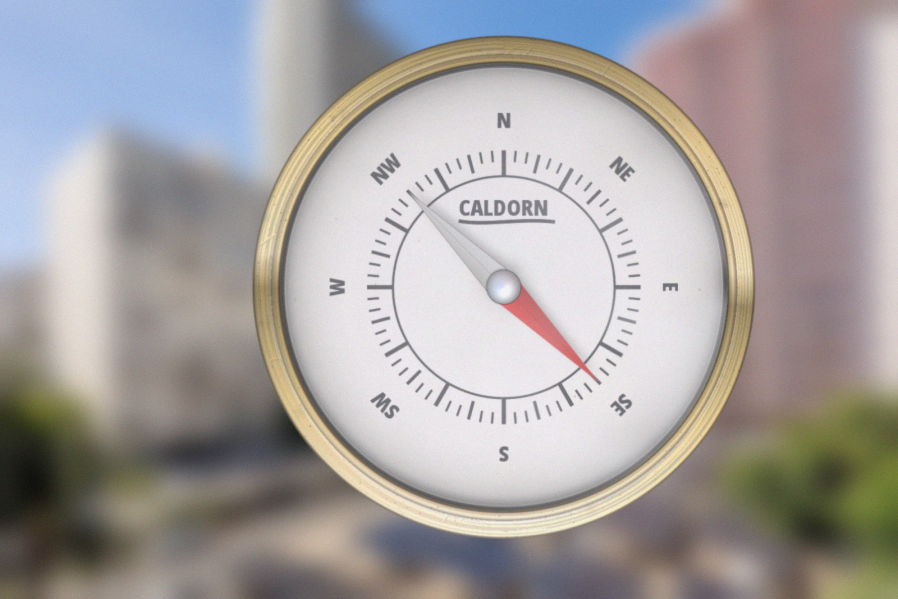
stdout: 135 °
